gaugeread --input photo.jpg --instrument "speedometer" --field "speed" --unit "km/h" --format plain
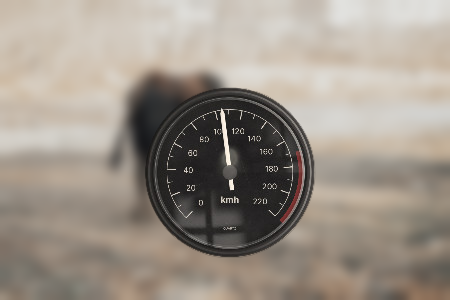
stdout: 105 km/h
